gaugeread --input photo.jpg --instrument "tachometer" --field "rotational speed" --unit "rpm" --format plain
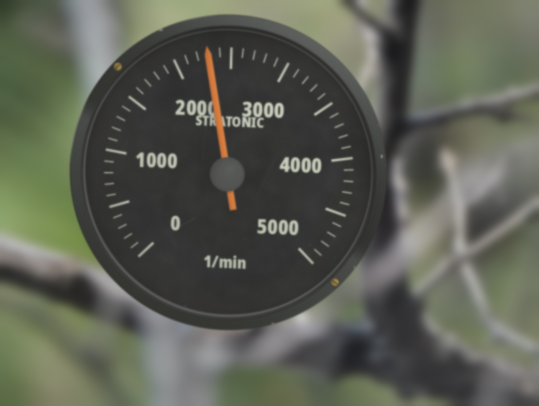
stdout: 2300 rpm
